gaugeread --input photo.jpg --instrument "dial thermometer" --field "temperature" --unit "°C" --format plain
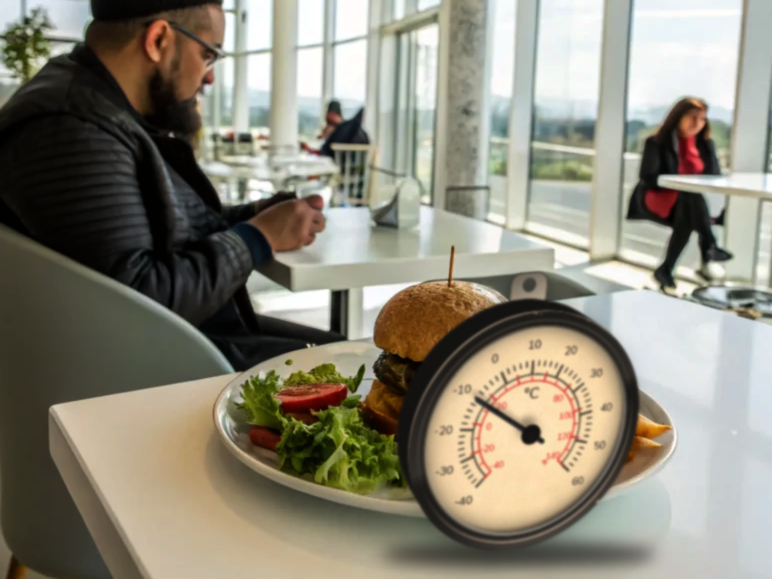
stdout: -10 °C
